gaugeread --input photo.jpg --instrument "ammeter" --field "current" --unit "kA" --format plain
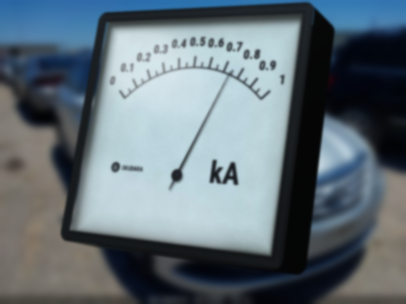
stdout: 0.75 kA
